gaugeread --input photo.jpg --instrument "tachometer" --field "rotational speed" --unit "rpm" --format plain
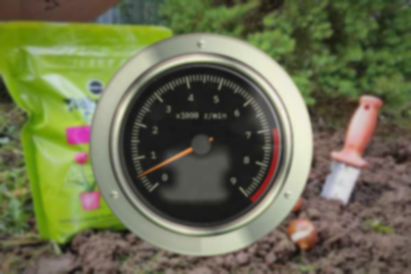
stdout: 500 rpm
